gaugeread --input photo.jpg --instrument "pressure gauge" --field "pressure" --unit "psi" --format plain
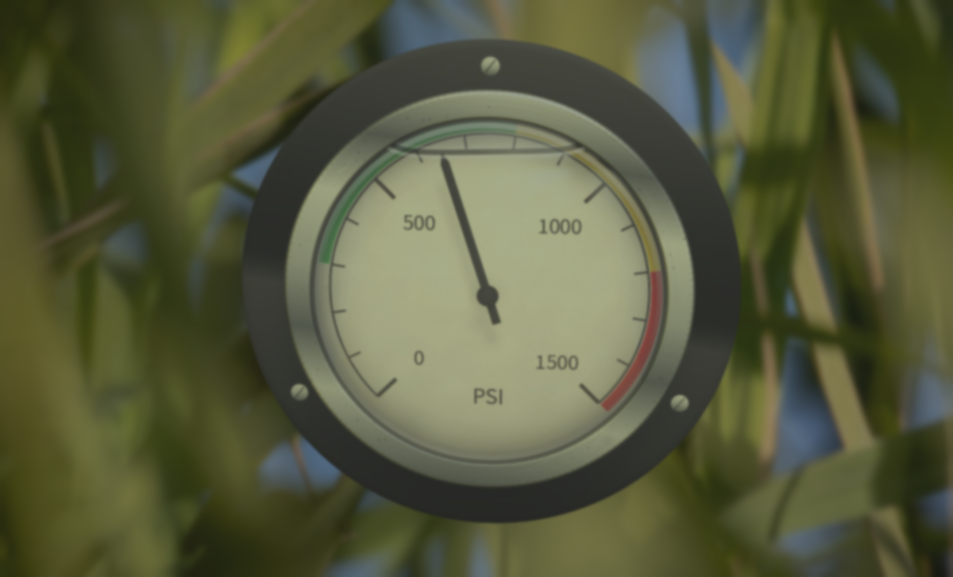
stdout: 650 psi
